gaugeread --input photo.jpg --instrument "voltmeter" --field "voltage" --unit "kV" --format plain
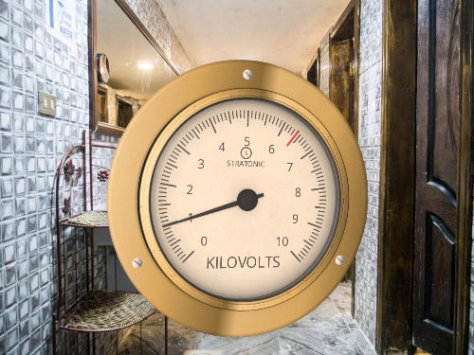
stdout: 1 kV
